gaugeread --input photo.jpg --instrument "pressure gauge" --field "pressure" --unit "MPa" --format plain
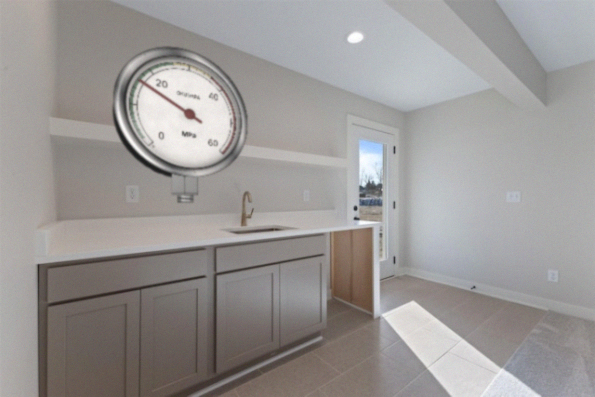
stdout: 16 MPa
